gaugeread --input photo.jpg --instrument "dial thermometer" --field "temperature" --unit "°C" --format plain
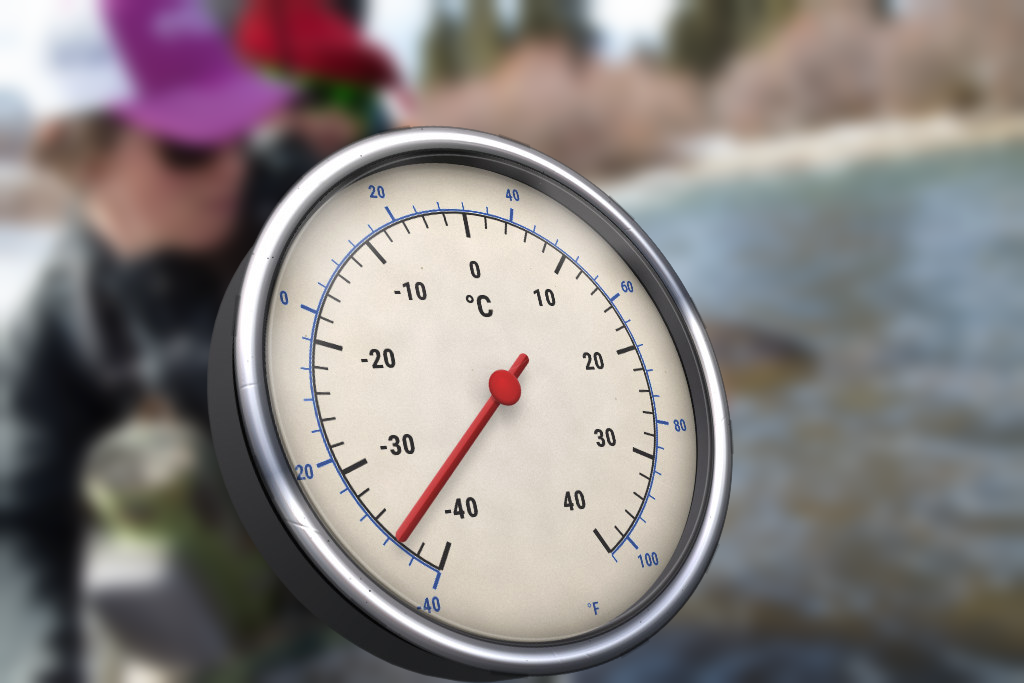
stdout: -36 °C
